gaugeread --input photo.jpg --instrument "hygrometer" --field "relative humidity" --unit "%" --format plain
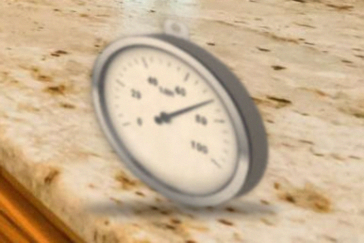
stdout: 72 %
